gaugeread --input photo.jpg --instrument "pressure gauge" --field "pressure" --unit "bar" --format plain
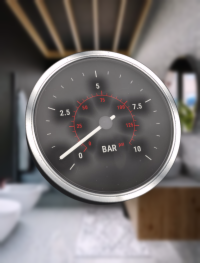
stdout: 0.5 bar
